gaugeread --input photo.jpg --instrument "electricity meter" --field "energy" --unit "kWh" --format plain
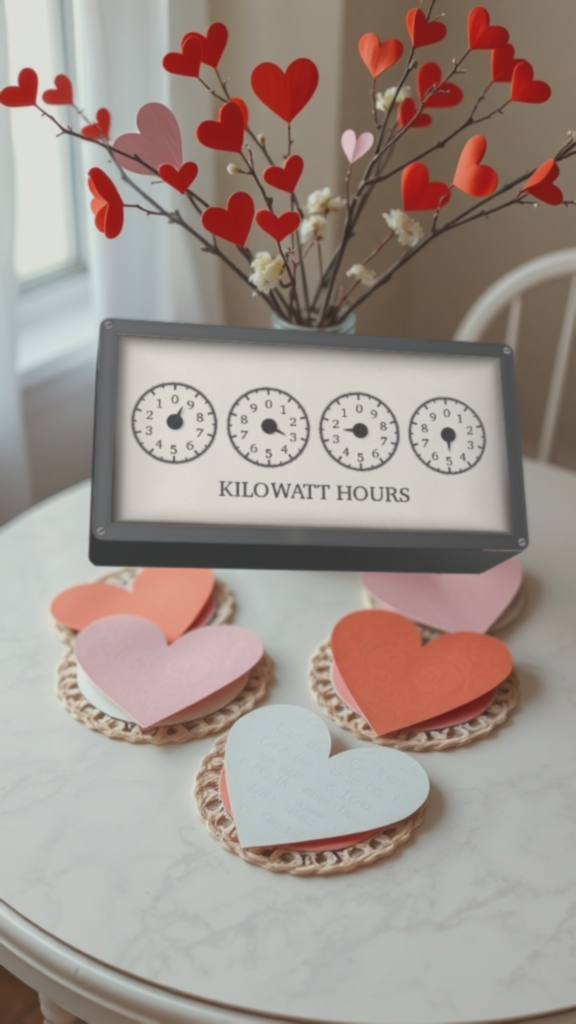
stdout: 9325 kWh
